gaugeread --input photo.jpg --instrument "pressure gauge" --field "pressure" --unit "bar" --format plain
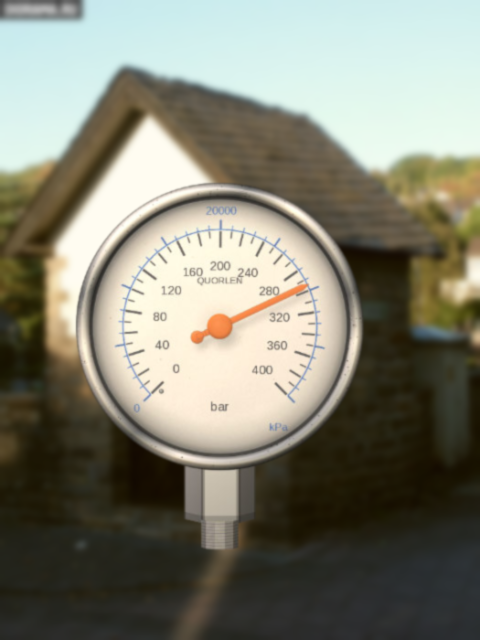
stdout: 295 bar
